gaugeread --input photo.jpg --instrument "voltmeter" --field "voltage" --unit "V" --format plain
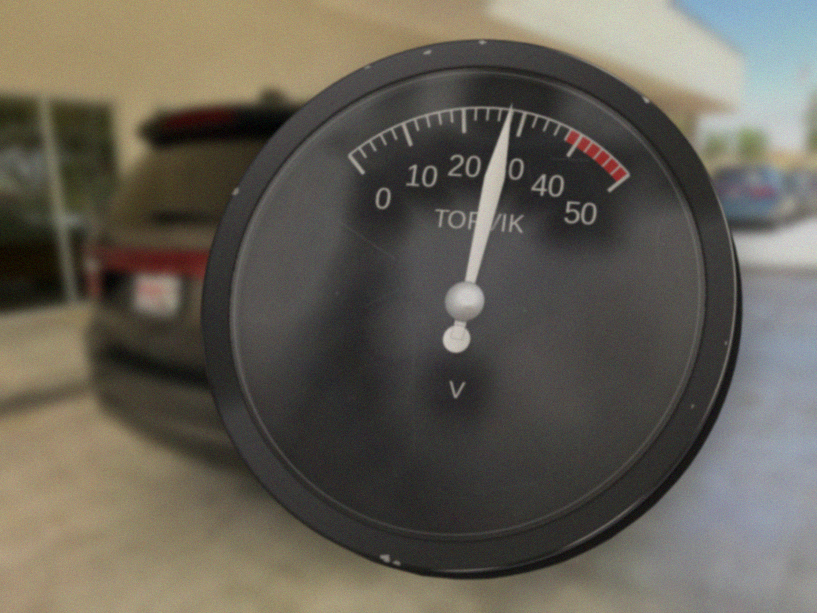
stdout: 28 V
